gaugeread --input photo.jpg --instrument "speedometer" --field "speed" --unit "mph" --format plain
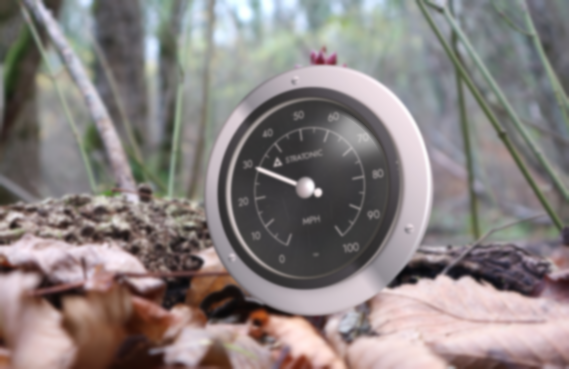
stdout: 30 mph
